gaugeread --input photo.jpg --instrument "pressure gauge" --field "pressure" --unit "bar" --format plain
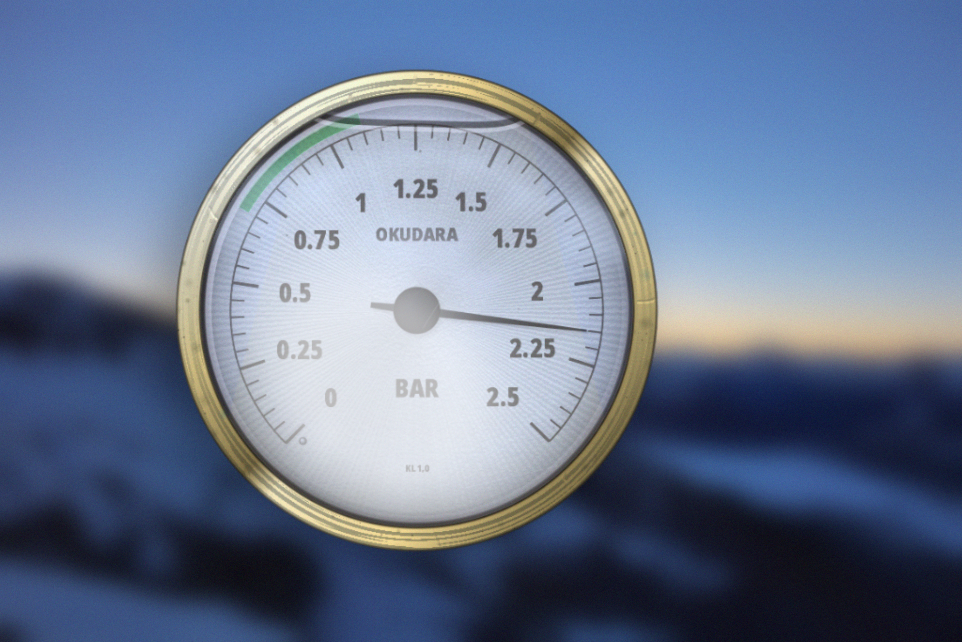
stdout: 2.15 bar
